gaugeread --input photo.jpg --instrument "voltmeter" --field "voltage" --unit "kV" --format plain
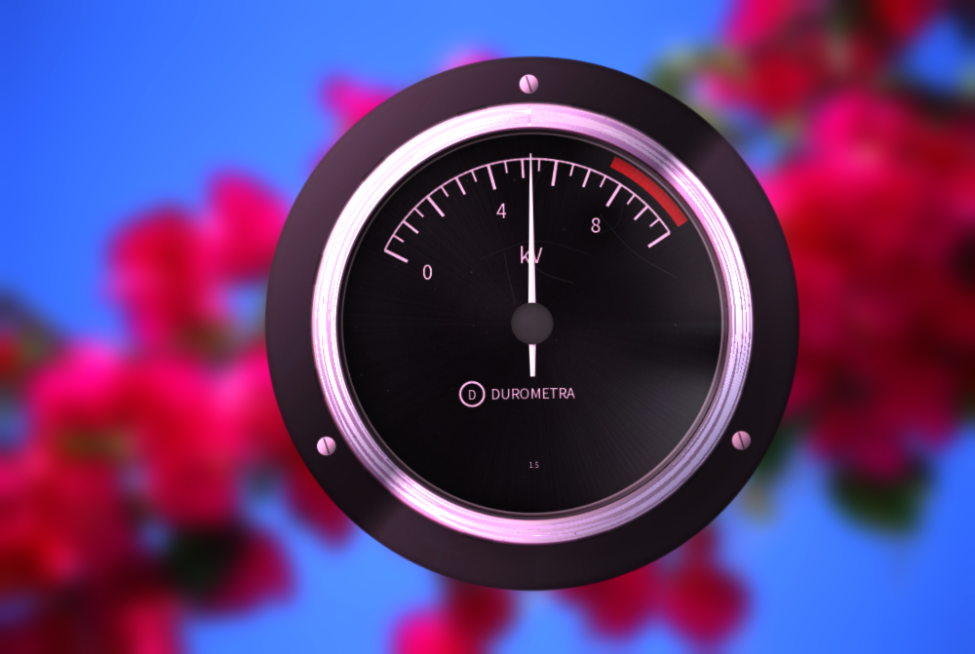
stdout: 5.25 kV
